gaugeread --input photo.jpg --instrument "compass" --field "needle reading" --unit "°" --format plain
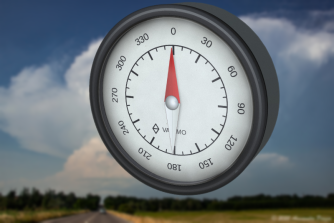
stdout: 0 °
